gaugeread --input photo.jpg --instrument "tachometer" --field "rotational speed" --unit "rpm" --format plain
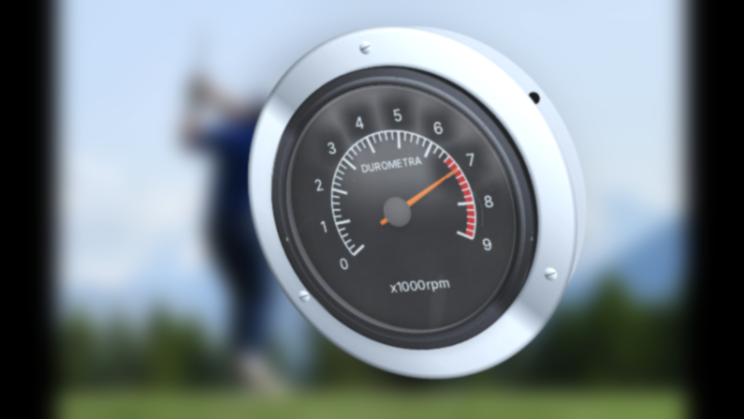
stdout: 7000 rpm
